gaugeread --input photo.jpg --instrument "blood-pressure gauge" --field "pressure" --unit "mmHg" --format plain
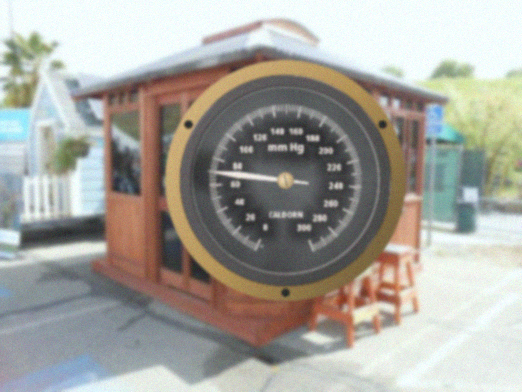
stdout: 70 mmHg
